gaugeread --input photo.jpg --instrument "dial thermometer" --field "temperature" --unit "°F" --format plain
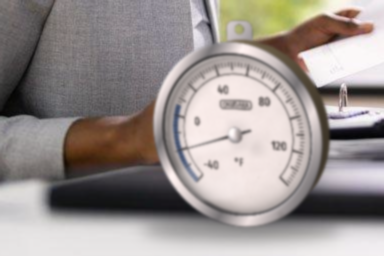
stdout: -20 °F
